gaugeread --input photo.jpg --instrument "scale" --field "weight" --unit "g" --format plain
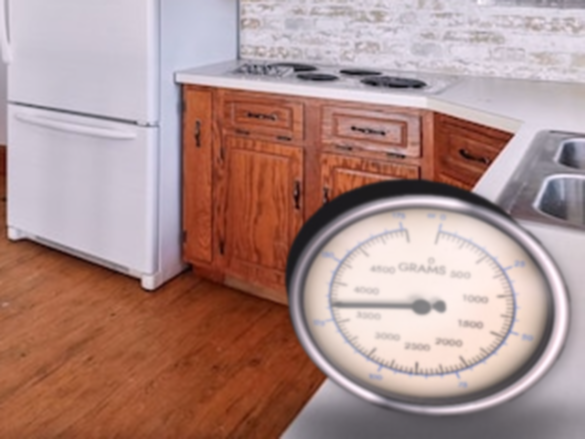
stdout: 3750 g
